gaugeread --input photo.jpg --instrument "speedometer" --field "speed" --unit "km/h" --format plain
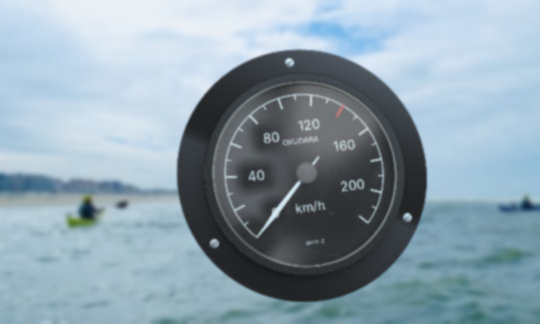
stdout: 0 km/h
